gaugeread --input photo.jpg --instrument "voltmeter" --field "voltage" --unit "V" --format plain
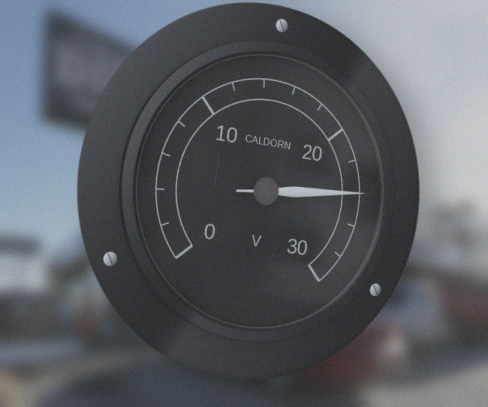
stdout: 24 V
